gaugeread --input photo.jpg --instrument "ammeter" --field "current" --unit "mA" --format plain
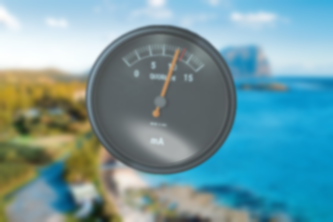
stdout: 10 mA
